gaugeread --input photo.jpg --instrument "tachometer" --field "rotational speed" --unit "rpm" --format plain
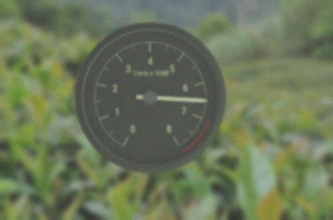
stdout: 6500 rpm
